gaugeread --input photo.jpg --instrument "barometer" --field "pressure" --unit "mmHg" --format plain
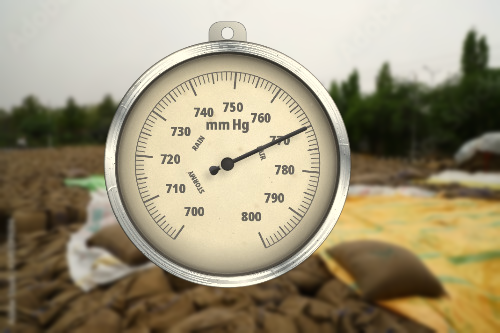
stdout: 770 mmHg
